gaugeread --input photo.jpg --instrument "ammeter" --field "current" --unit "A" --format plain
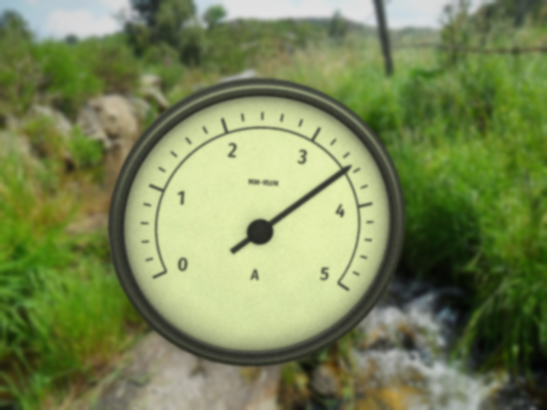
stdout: 3.5 A
